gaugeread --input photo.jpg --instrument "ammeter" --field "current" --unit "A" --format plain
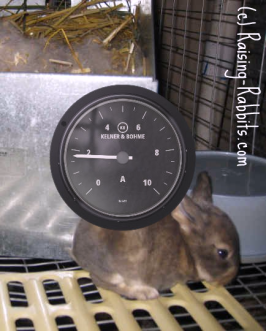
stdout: 1.75 A
